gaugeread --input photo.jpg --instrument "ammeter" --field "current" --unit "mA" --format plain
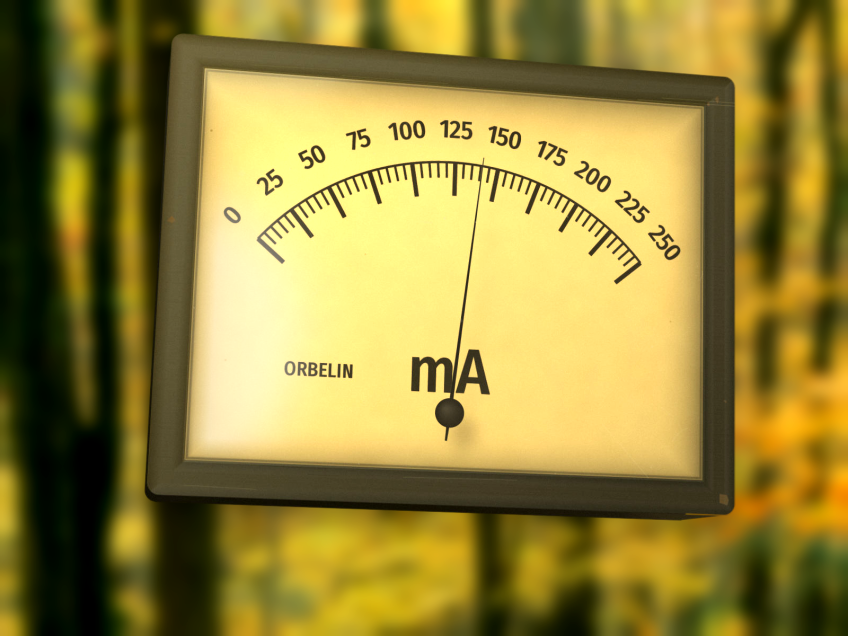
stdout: 140 mA
